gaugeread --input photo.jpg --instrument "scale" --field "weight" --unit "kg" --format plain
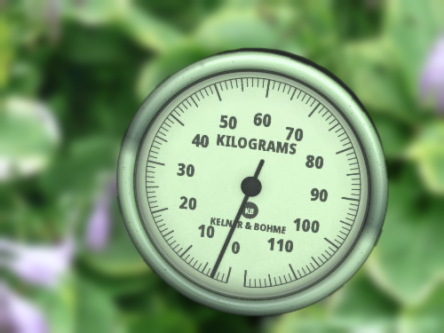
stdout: 3 kg
